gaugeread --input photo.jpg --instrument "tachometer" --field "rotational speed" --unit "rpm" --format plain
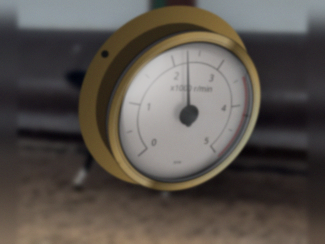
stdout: 2250 rpm
